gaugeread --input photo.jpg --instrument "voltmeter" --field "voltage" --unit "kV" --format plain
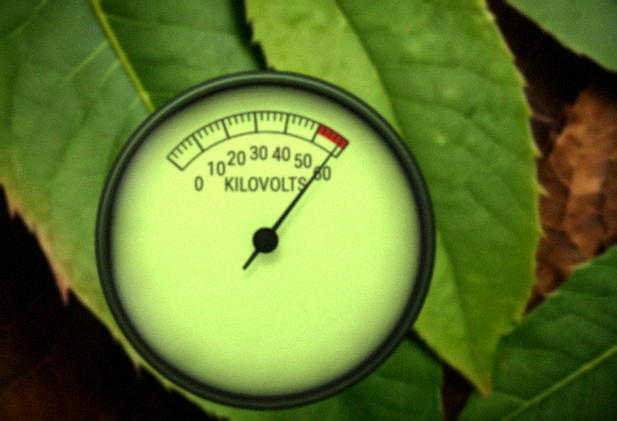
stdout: 58 kV
